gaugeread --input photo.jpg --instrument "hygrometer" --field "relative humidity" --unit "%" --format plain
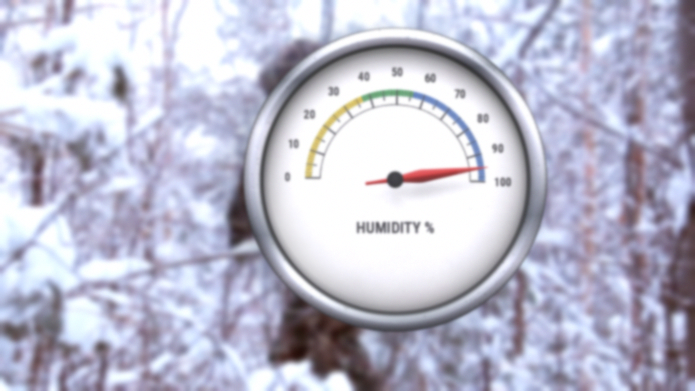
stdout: 95 %
